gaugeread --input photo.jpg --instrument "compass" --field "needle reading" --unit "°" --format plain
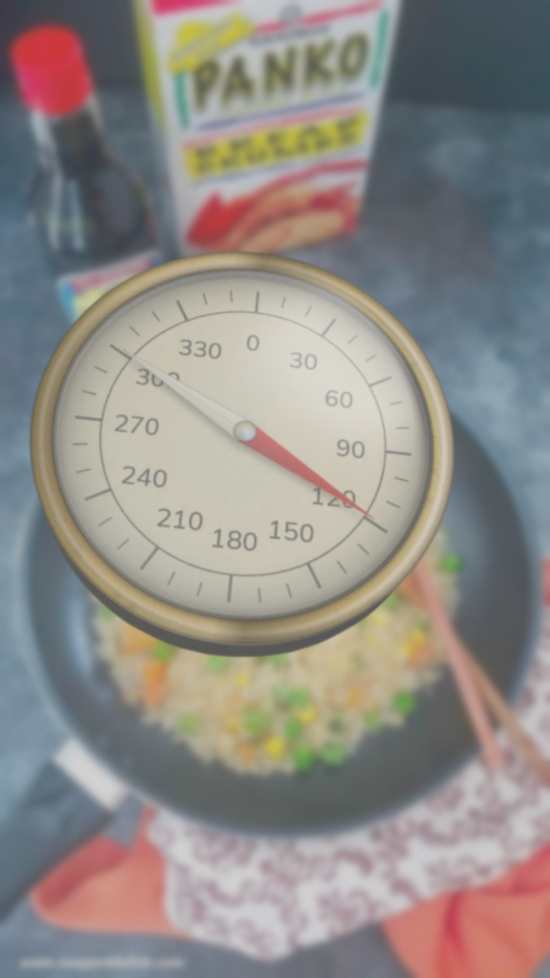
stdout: 120 °
